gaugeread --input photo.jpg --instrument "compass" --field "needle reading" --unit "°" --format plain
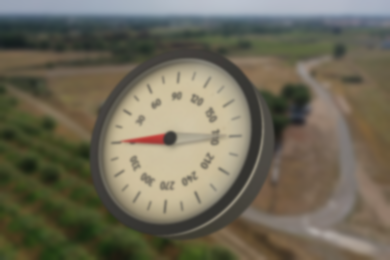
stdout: 0 °
